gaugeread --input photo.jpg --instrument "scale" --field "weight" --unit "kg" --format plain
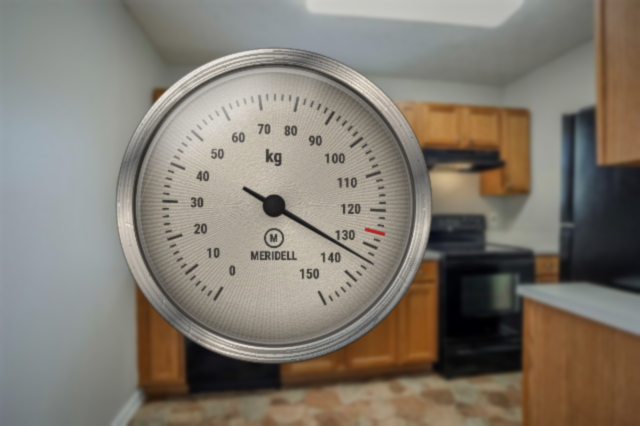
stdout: 134 kg
